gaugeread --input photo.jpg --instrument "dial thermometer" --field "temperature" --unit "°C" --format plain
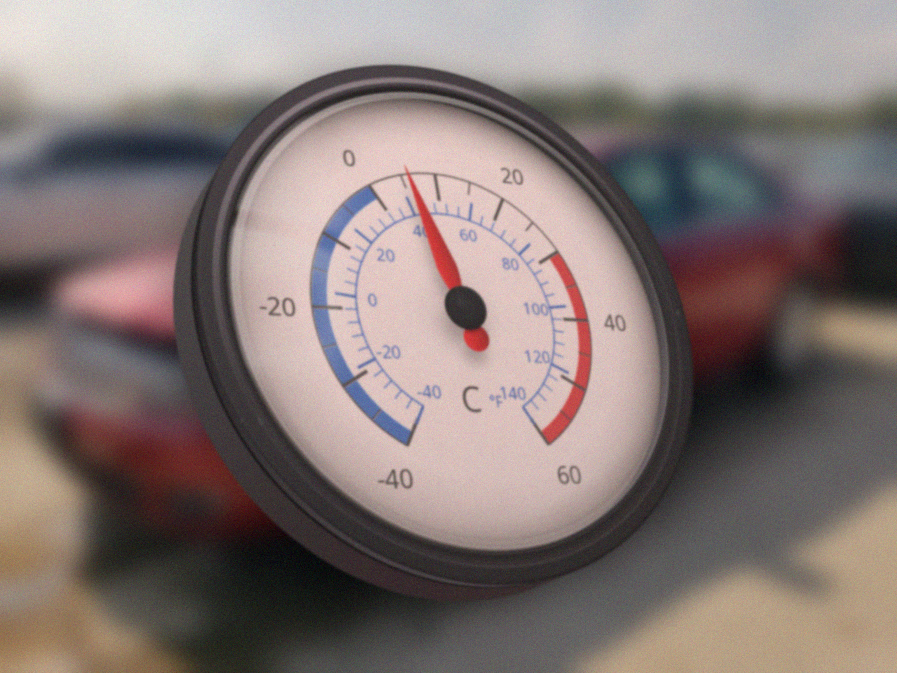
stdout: 5 °C
